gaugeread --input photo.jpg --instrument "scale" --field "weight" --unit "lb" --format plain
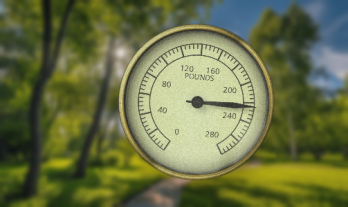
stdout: 224 lb
